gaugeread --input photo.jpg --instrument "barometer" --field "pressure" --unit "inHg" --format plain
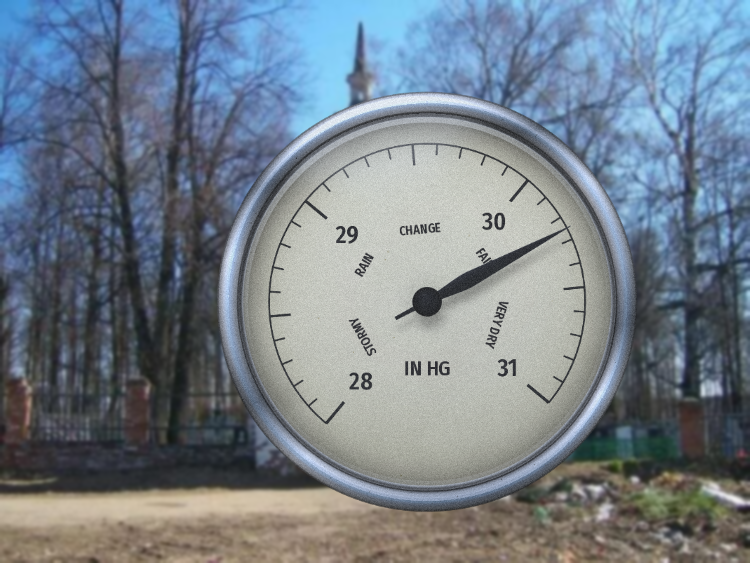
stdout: 30.25 inHg
